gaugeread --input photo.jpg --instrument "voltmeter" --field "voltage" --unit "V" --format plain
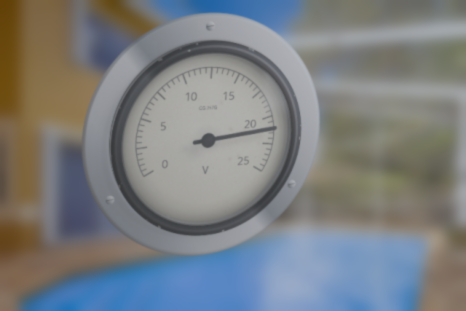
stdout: 21 V
